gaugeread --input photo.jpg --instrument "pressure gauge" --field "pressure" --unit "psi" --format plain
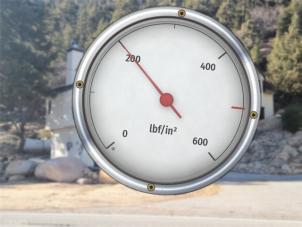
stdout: 200 psi
